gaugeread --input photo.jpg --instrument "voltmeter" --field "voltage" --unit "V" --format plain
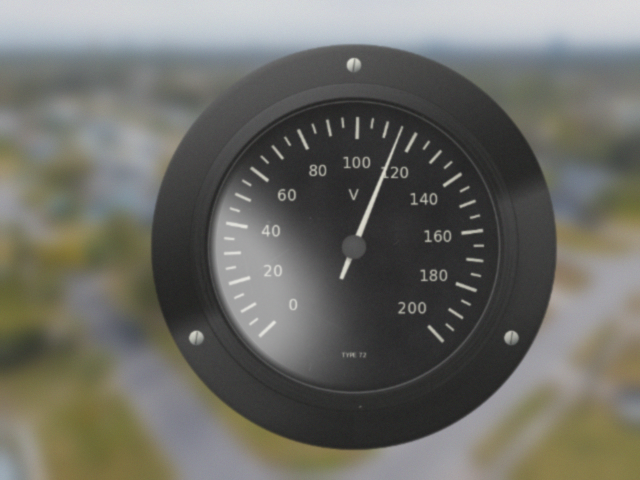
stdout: 115 V
